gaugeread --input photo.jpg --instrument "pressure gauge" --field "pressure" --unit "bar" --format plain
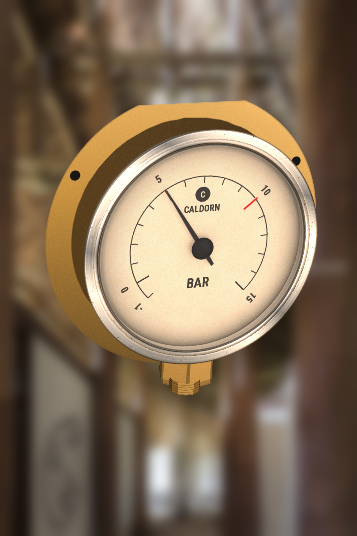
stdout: 5 bar
